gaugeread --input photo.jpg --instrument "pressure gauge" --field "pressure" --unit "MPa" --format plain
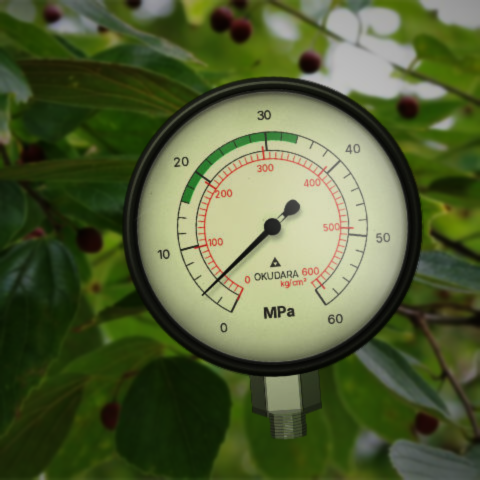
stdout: 4 MPa
